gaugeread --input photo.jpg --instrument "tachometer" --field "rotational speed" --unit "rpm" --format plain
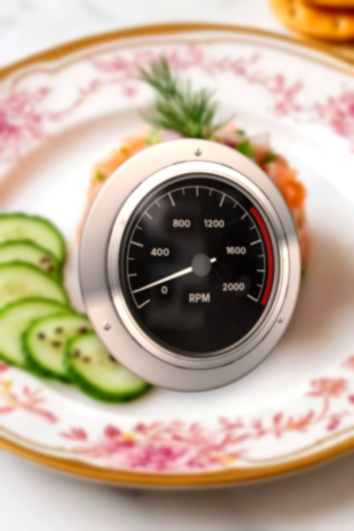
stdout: 100 rpm
